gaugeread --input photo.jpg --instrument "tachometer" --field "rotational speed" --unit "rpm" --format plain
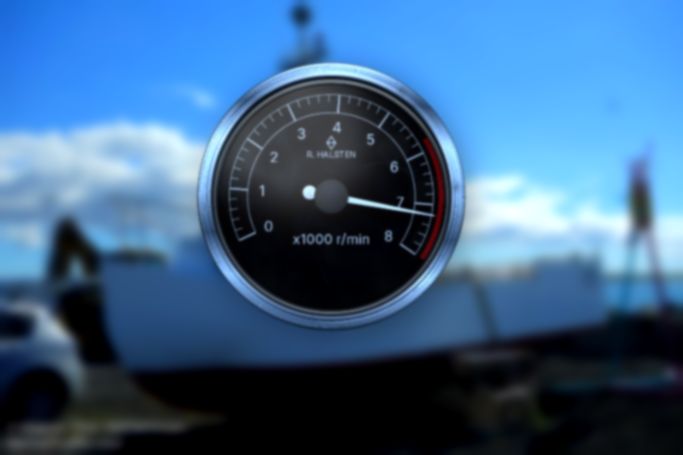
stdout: 7200 rpm
